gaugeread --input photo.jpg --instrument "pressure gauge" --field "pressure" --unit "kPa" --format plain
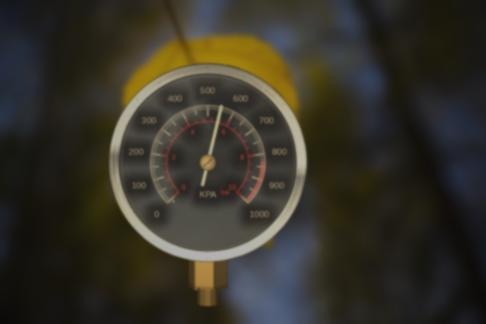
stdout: 550 kPa
